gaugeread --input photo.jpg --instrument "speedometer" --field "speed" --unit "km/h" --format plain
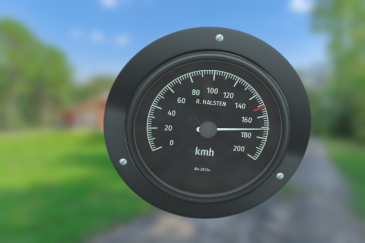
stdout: 170 km/h
